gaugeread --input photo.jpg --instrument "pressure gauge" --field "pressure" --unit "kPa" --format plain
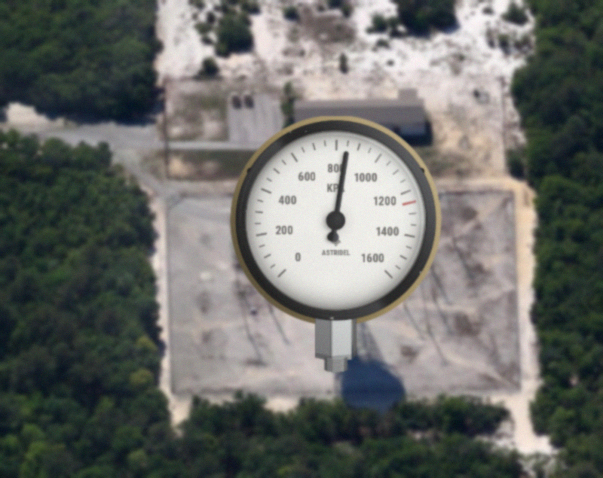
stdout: 850 kPa
